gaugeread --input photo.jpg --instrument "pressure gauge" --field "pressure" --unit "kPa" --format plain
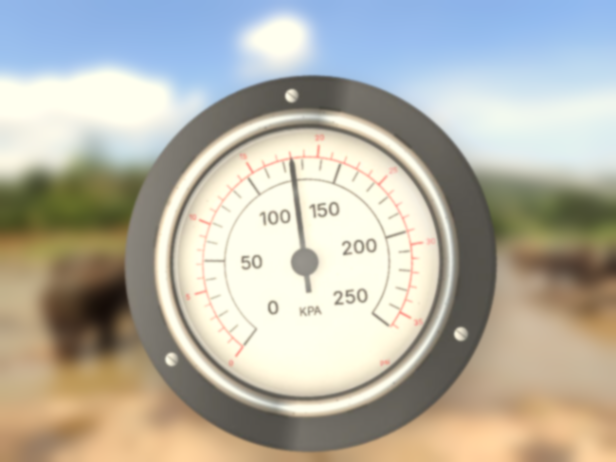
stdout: 125 kPa
